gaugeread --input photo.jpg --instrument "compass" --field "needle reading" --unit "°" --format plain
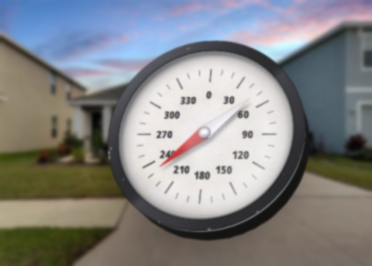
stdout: 230 °
